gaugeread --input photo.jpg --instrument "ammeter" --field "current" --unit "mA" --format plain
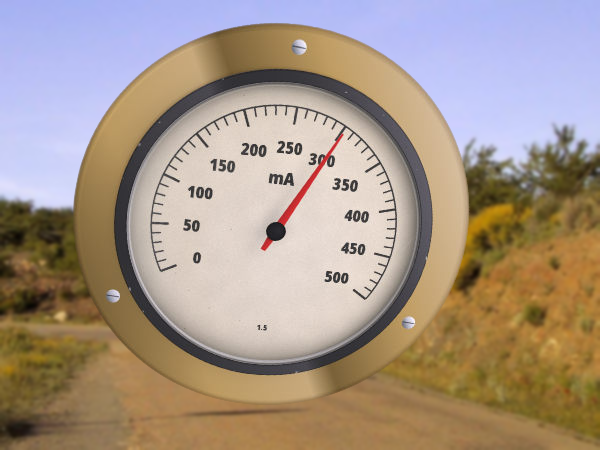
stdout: 300 mA
